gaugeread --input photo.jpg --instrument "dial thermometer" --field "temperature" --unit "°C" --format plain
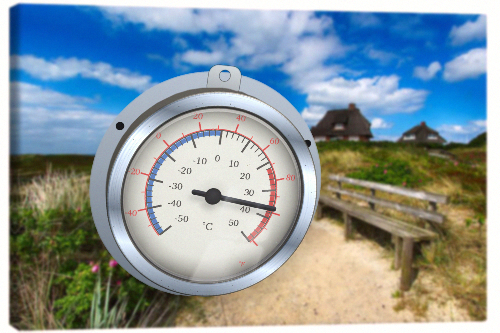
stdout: 36 °C
